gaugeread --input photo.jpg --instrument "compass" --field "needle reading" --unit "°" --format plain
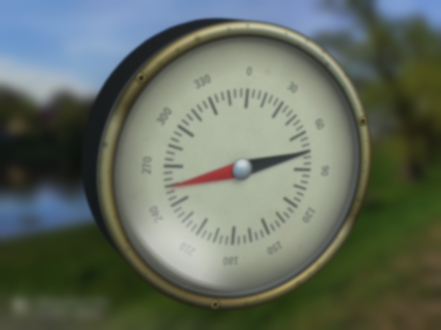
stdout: 255 °
